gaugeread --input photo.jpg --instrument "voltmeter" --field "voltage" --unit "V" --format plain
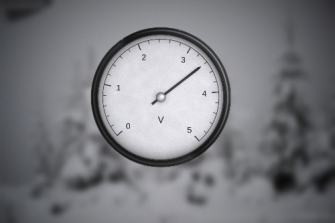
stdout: 3.4 V
